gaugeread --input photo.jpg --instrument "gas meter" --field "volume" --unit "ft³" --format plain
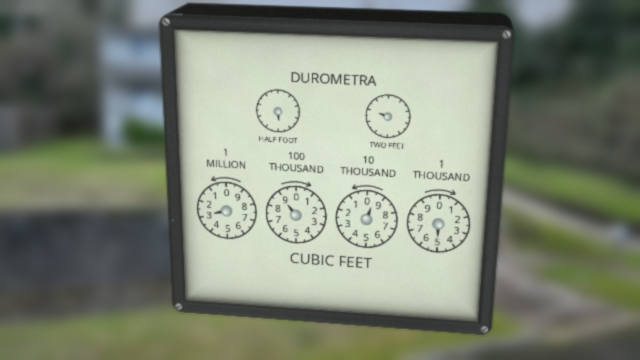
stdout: 289500 ft³
